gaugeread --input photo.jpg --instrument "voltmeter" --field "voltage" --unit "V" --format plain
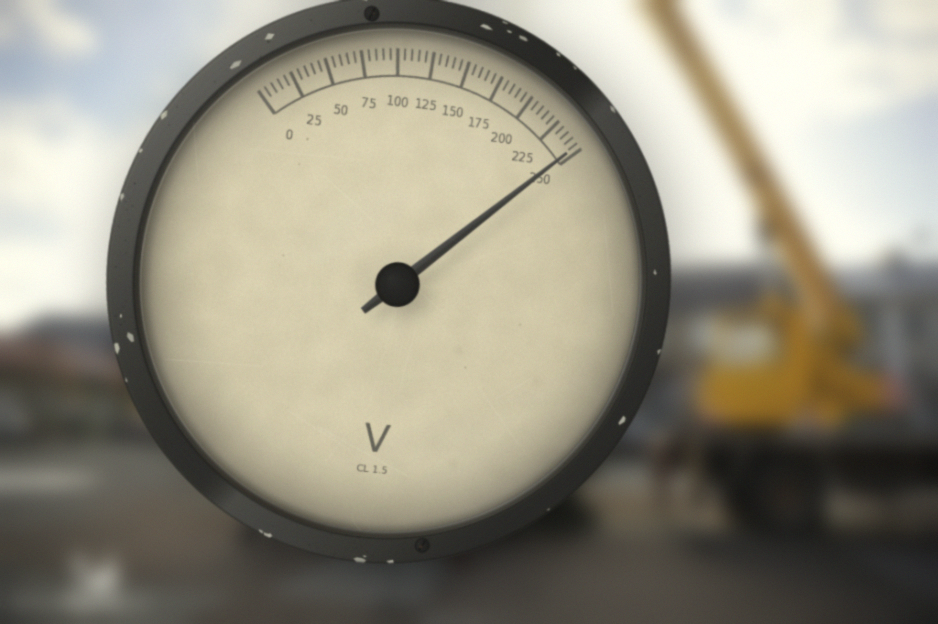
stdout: 245 V
